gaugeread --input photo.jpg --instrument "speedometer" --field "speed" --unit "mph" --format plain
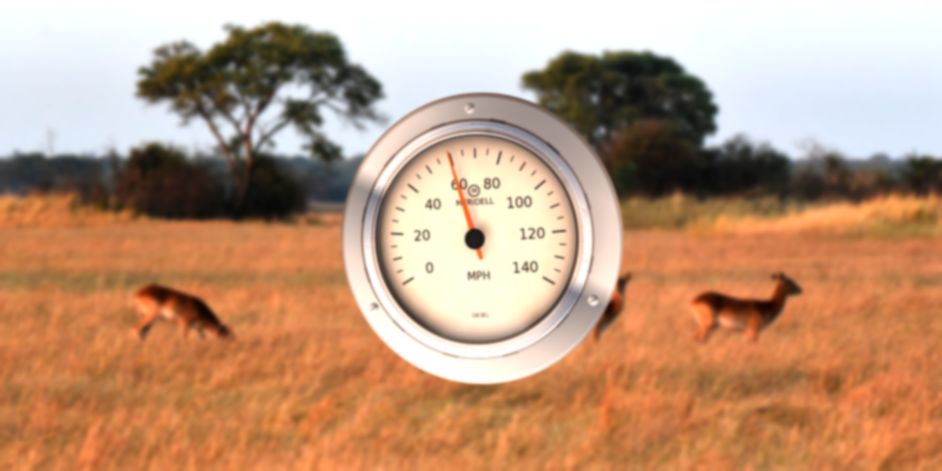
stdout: 60 mph
